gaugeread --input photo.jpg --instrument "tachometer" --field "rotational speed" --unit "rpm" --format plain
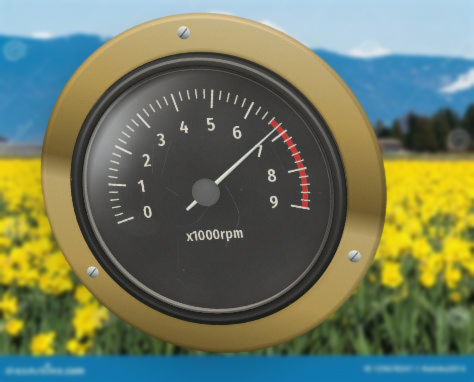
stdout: 6800 rpm
